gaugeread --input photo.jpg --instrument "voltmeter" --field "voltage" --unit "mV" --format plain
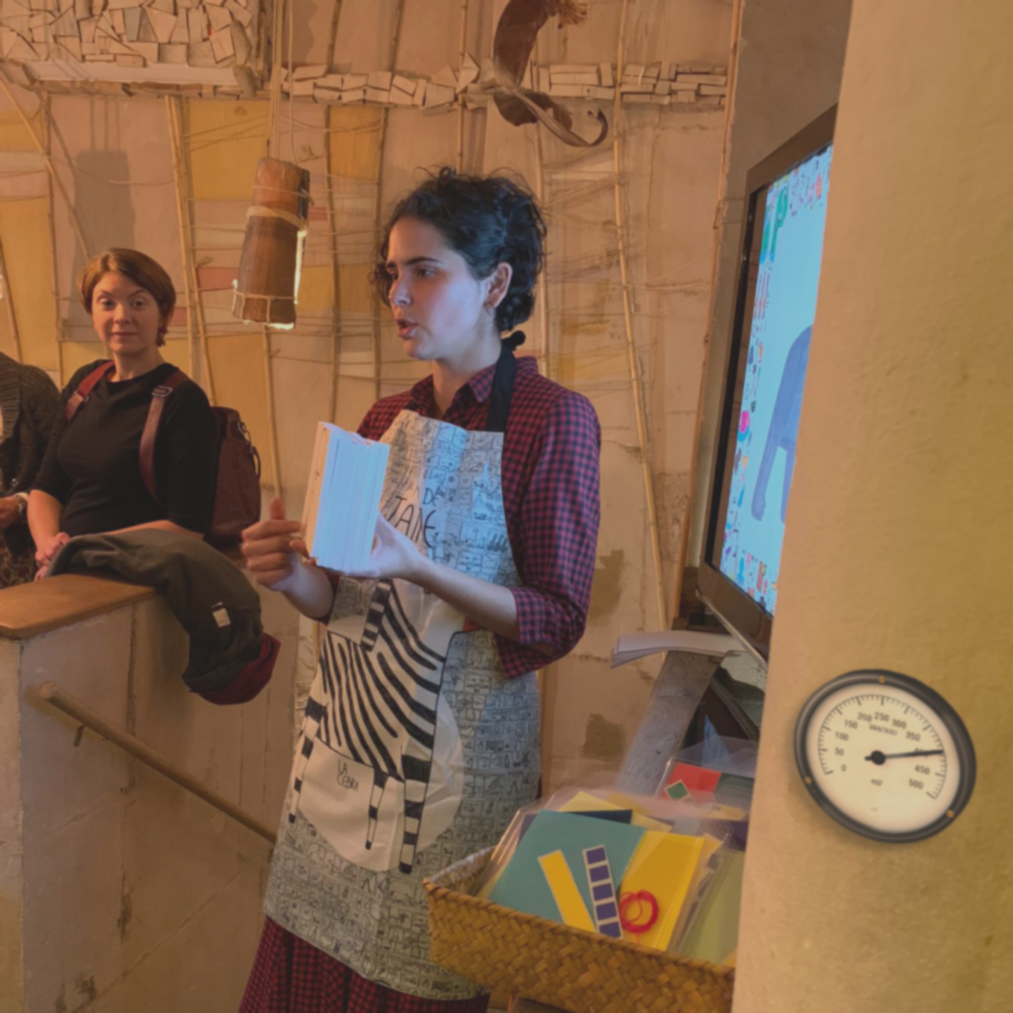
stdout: 400 mV
